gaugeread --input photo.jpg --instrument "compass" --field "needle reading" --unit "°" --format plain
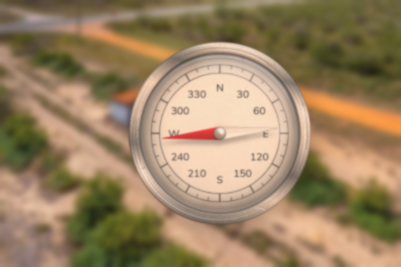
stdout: 265 °
